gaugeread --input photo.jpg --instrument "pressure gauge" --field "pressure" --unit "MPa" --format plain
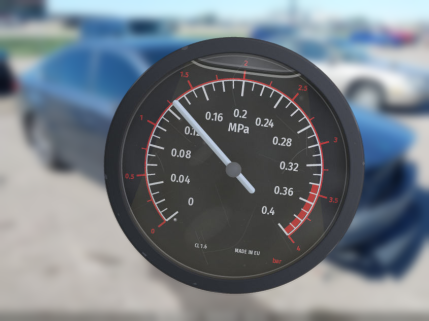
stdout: 0.13 MPa
